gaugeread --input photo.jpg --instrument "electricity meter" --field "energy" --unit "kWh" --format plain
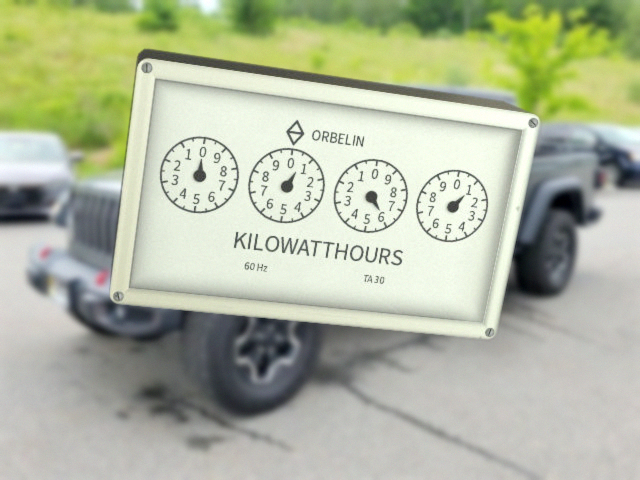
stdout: 61 kWh
